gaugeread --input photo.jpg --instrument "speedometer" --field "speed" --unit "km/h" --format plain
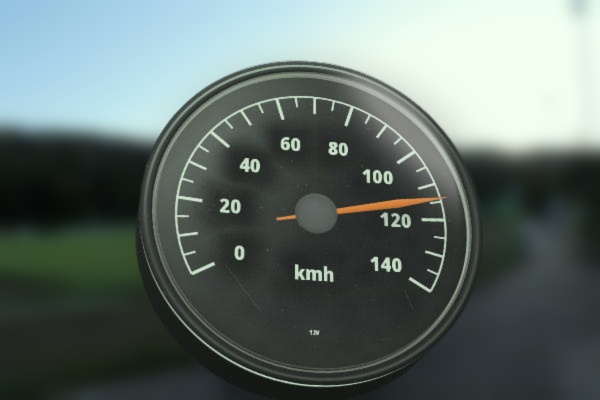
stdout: 115 km/h
